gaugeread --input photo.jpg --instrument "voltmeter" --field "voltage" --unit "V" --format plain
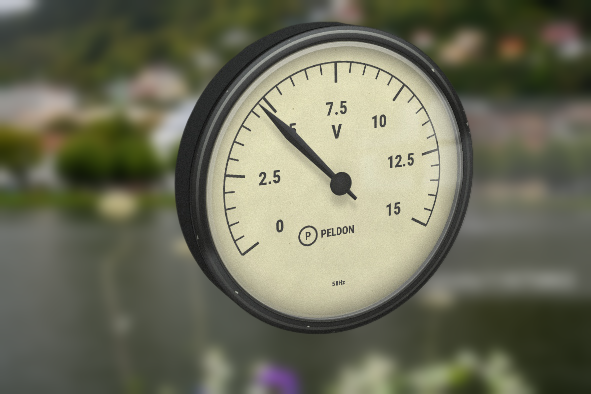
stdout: 4.75 V
